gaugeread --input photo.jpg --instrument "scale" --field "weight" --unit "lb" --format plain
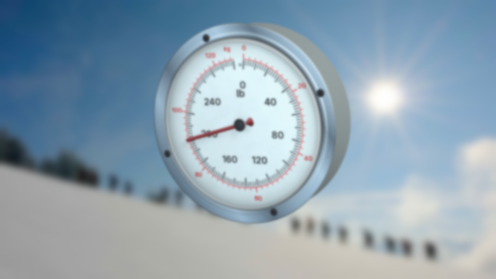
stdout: 200 lb
